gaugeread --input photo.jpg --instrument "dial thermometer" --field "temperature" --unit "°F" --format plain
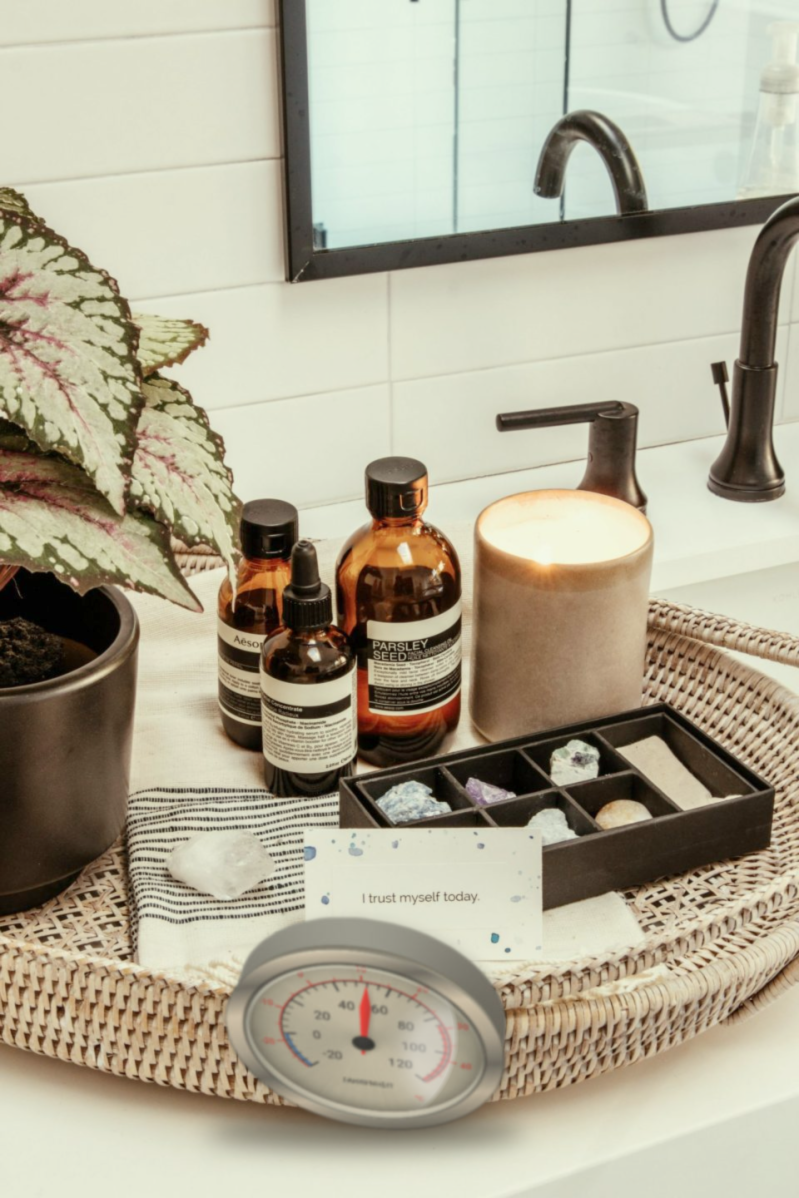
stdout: 52 °F
